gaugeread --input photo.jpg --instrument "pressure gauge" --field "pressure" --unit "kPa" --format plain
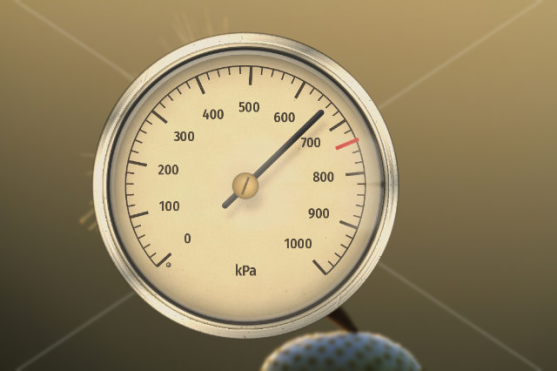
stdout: 660 kPa
